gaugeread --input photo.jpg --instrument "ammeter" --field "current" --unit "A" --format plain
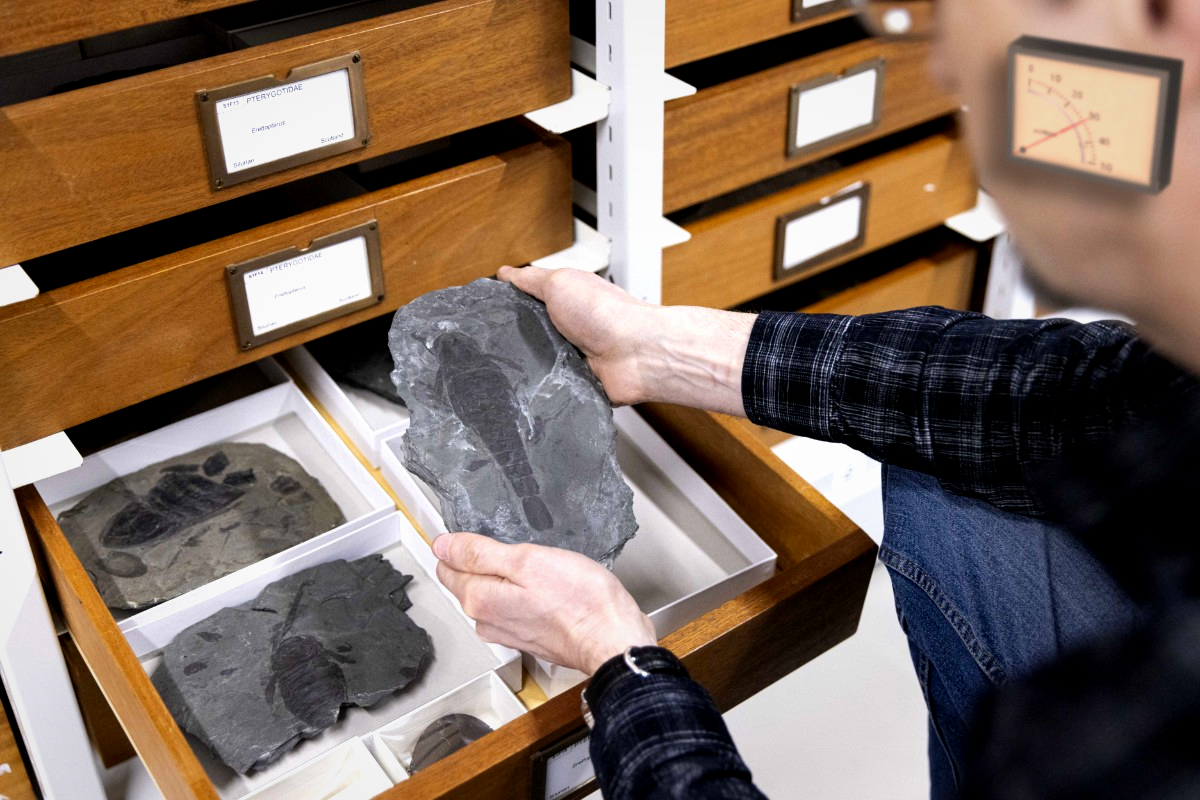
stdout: 30 A
